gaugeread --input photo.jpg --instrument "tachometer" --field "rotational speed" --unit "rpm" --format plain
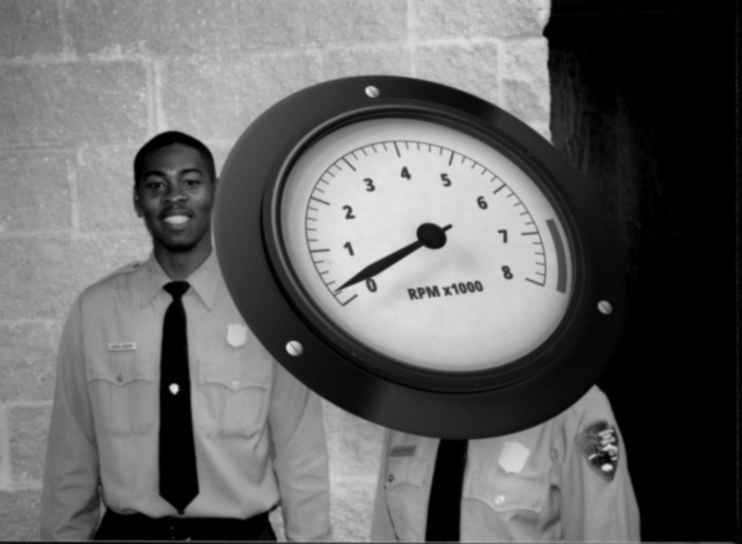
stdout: 200 rpm
